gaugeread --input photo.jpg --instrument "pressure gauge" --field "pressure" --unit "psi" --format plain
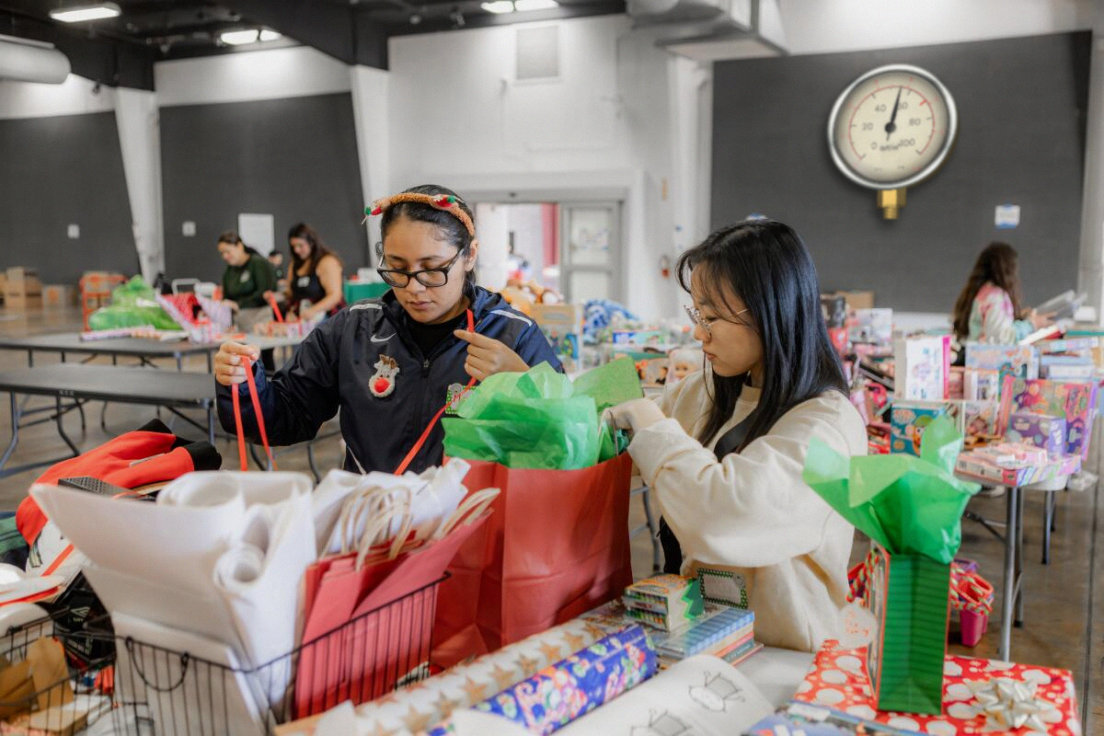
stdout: 55 psi
